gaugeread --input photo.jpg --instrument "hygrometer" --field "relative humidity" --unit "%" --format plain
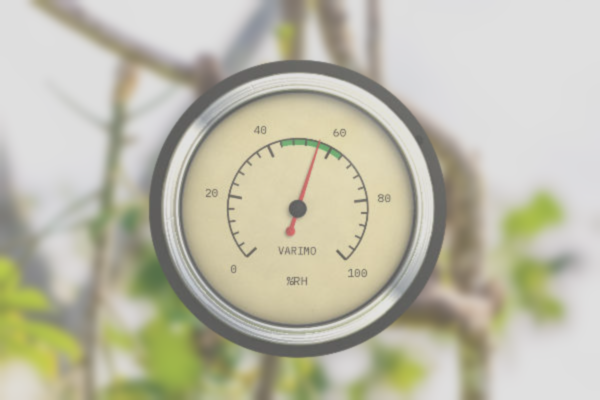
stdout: 56 %
